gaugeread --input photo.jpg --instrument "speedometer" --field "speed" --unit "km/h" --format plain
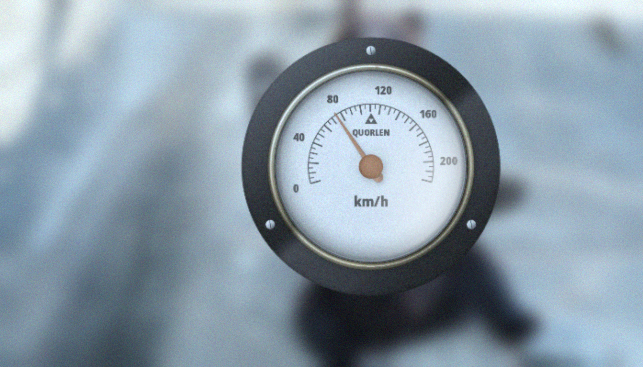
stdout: 75 km/h
